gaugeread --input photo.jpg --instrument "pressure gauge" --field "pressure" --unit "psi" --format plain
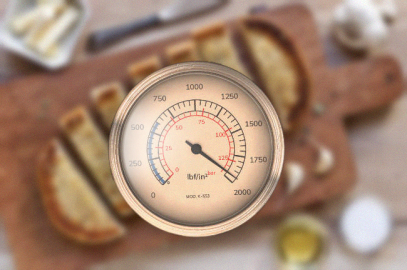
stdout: 1950 psi
